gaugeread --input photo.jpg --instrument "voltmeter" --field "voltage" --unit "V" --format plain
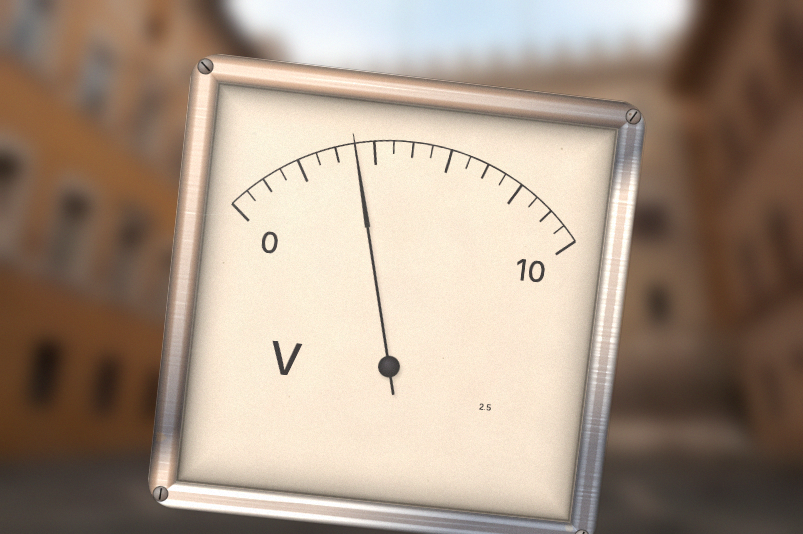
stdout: 3.5 V
